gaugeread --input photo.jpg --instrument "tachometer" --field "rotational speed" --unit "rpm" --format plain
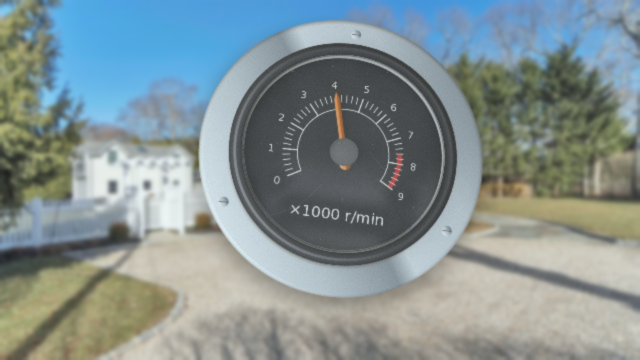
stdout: 4000 rpm
